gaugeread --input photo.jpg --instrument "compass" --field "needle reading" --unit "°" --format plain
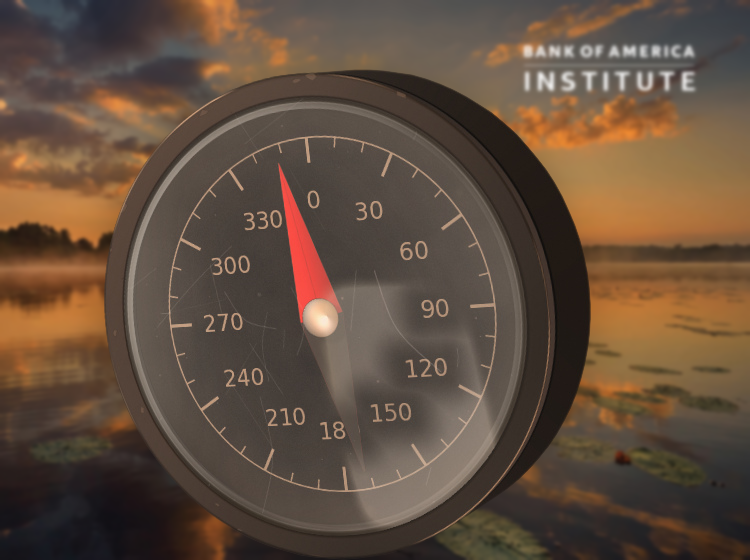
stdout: 350 °
